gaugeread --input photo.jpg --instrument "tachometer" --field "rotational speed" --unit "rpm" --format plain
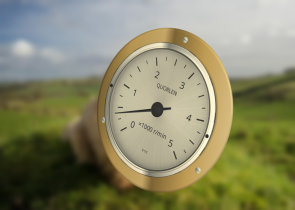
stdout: 375 rpm
